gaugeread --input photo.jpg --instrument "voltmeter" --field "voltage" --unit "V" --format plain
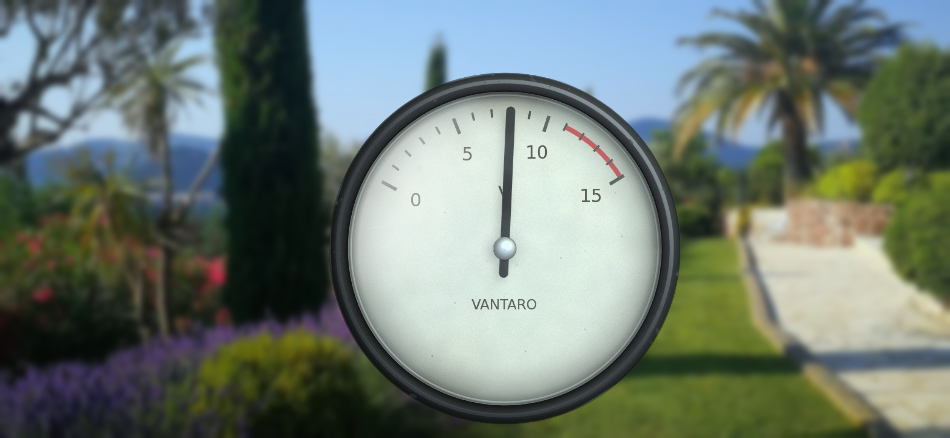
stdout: 8 V
